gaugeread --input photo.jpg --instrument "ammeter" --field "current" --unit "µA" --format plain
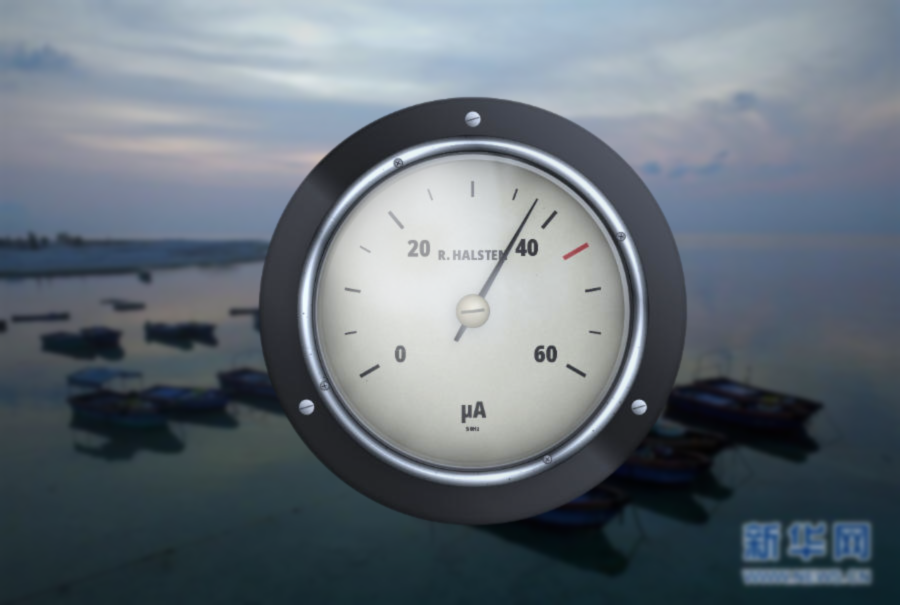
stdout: 37.5 µA
